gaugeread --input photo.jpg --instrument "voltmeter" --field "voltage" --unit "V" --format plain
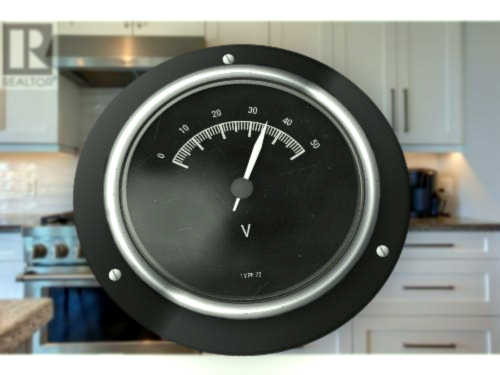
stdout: 35 V
